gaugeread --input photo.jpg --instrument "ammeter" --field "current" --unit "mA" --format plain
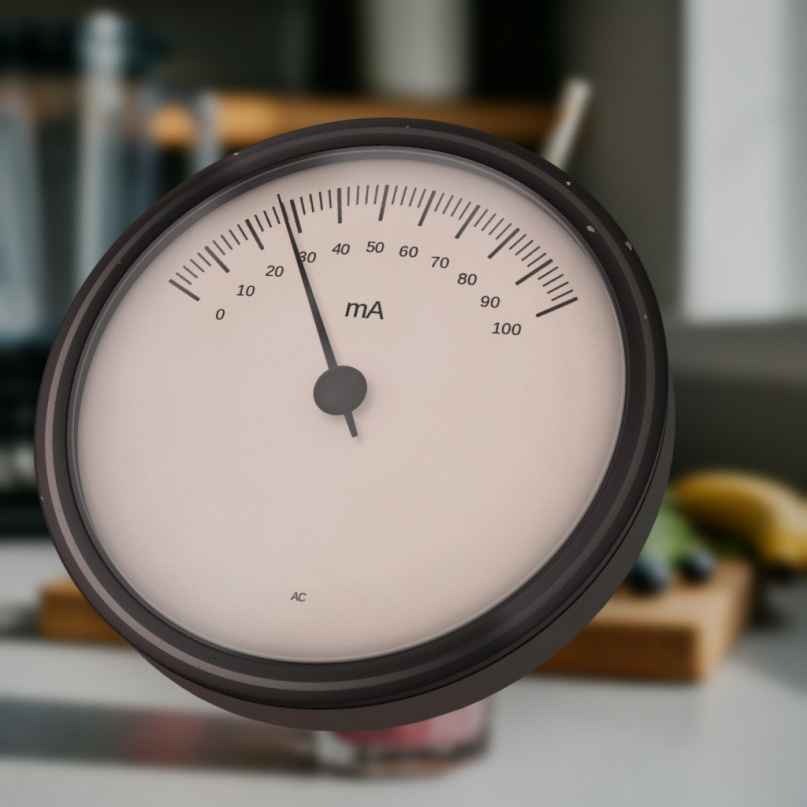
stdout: 28 mA
